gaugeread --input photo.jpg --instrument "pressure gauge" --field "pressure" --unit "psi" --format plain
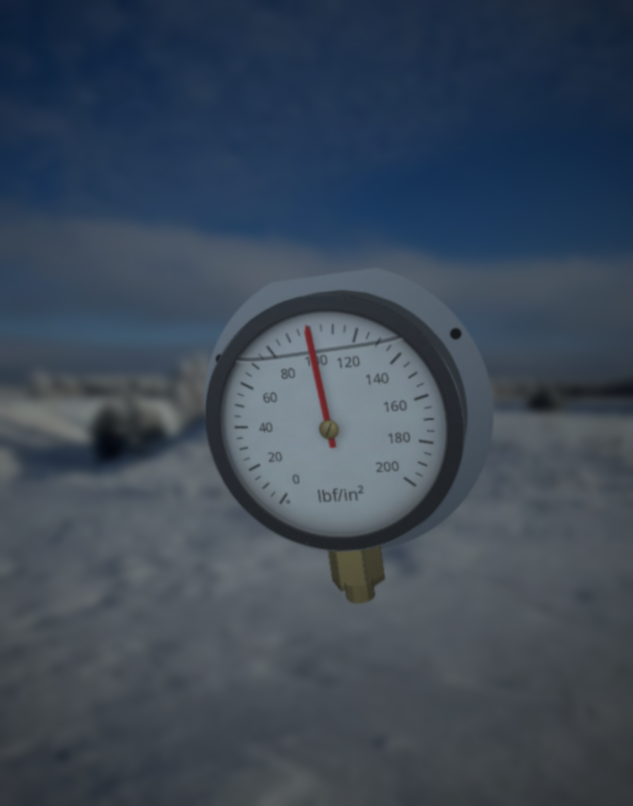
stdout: 100 psi
